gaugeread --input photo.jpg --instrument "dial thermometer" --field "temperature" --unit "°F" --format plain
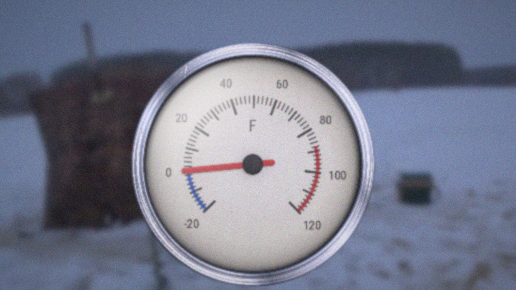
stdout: 0 °F
